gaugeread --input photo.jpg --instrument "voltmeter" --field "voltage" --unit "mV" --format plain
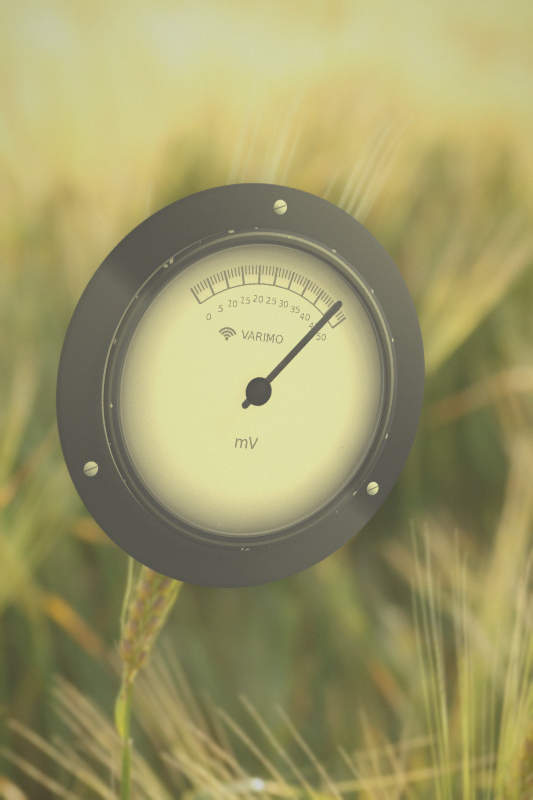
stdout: 45 mV
